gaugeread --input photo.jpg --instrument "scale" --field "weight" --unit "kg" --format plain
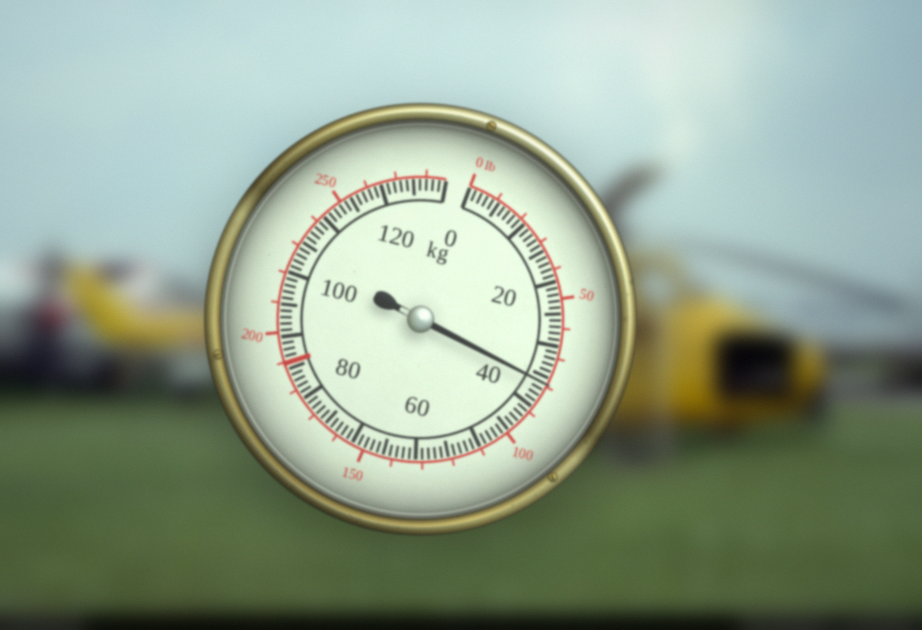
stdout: 36 kg
